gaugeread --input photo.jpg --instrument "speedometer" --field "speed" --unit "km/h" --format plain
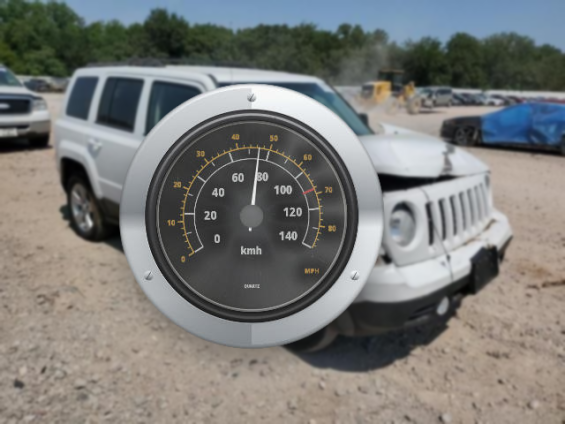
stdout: 75 km/h
